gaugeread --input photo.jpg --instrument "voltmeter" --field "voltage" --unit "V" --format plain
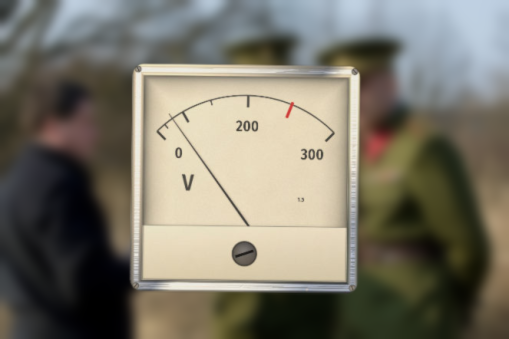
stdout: 75 V
